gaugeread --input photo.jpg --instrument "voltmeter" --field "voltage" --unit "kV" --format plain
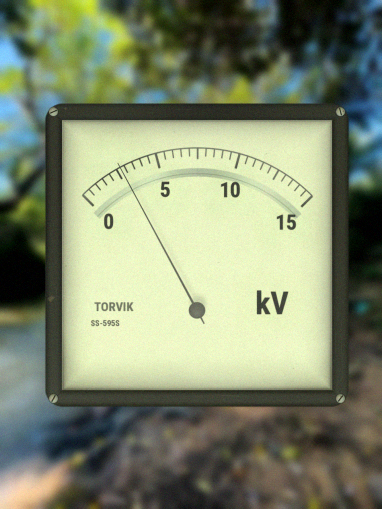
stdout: 2.75 kV
